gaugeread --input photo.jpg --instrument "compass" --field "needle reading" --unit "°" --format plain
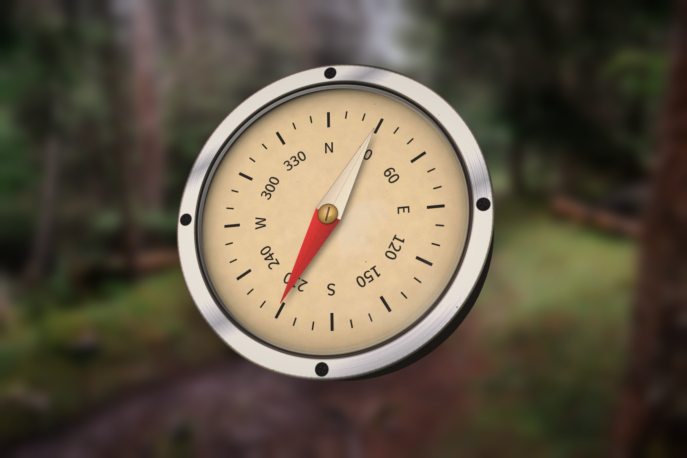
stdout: 210 °
